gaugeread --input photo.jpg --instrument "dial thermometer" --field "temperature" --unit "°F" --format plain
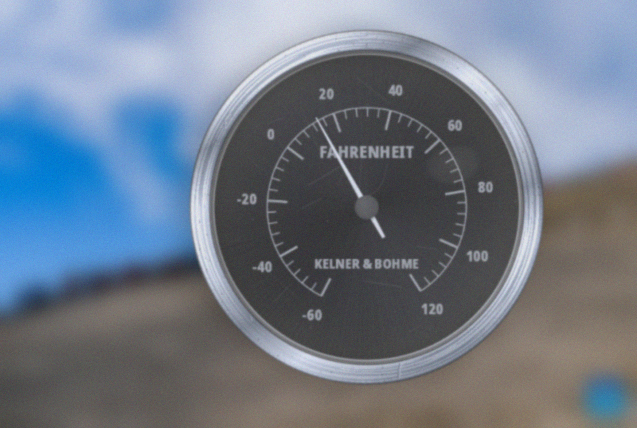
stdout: 14 °F
